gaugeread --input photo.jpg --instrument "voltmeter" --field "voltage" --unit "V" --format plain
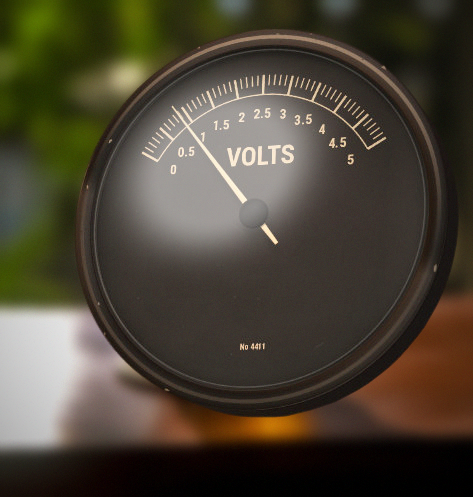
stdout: 0.9 V
